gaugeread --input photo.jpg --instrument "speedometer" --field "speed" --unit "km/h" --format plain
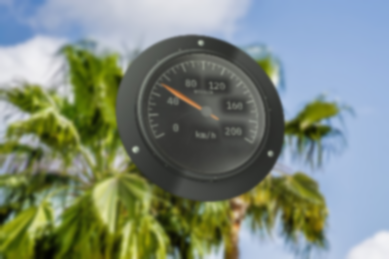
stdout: 50 km/h
